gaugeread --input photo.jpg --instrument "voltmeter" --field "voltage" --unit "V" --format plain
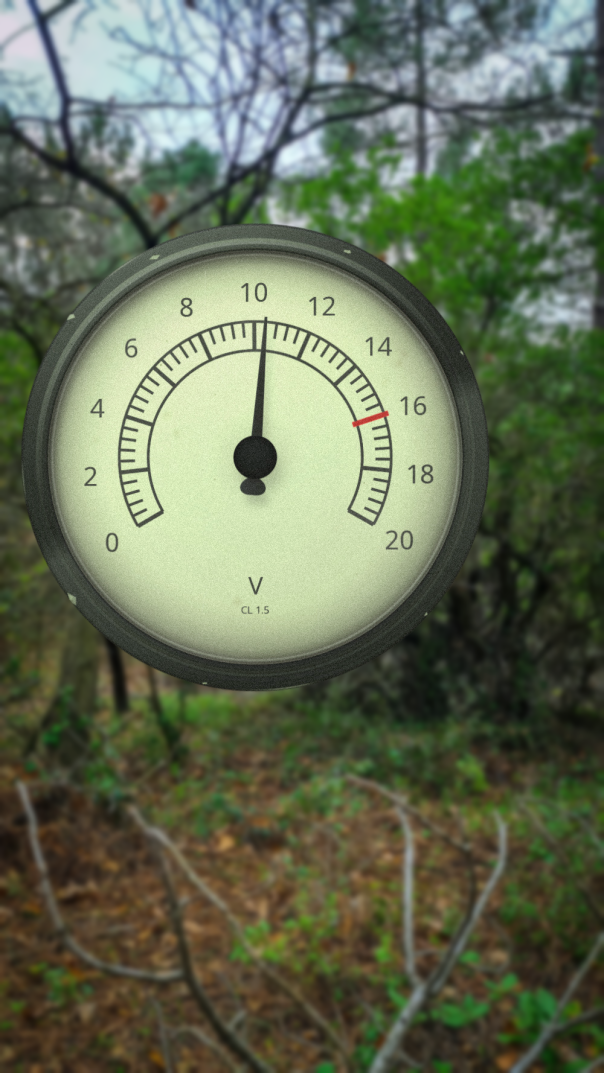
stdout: 10.4 V
